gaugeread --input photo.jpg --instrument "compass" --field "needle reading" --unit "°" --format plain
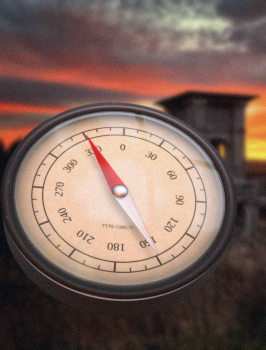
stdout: 330 °
